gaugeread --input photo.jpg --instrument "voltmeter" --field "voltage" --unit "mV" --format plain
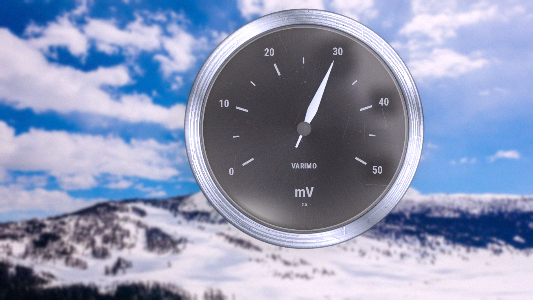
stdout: 30 mV
